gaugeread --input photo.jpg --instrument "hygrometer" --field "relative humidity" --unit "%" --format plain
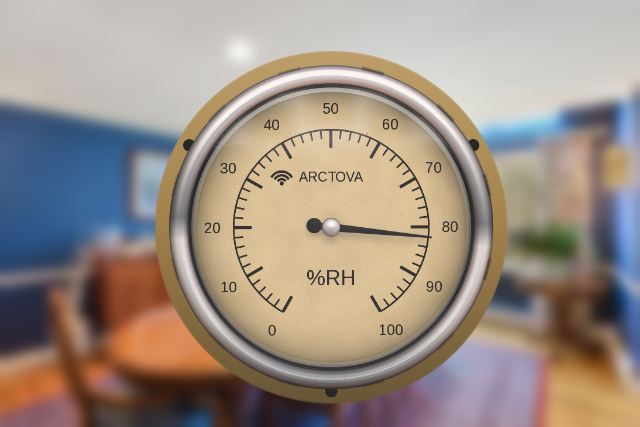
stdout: 82 %
